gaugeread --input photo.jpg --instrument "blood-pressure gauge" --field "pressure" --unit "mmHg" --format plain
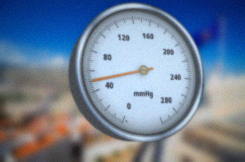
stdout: 50 mmHg
